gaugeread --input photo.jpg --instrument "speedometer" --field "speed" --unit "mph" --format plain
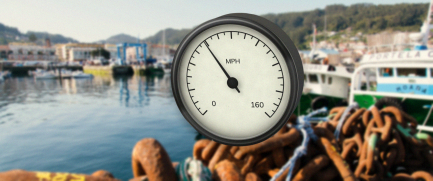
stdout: 60 mph
